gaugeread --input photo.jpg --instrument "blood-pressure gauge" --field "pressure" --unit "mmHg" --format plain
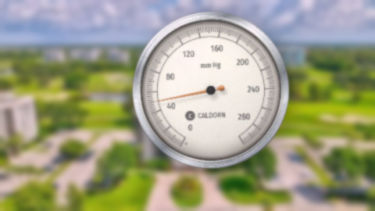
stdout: 50 mmHg
